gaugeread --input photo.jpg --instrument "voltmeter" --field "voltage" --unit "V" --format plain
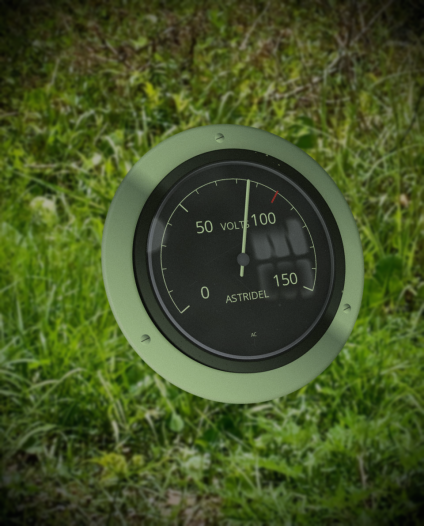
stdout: 85 V
